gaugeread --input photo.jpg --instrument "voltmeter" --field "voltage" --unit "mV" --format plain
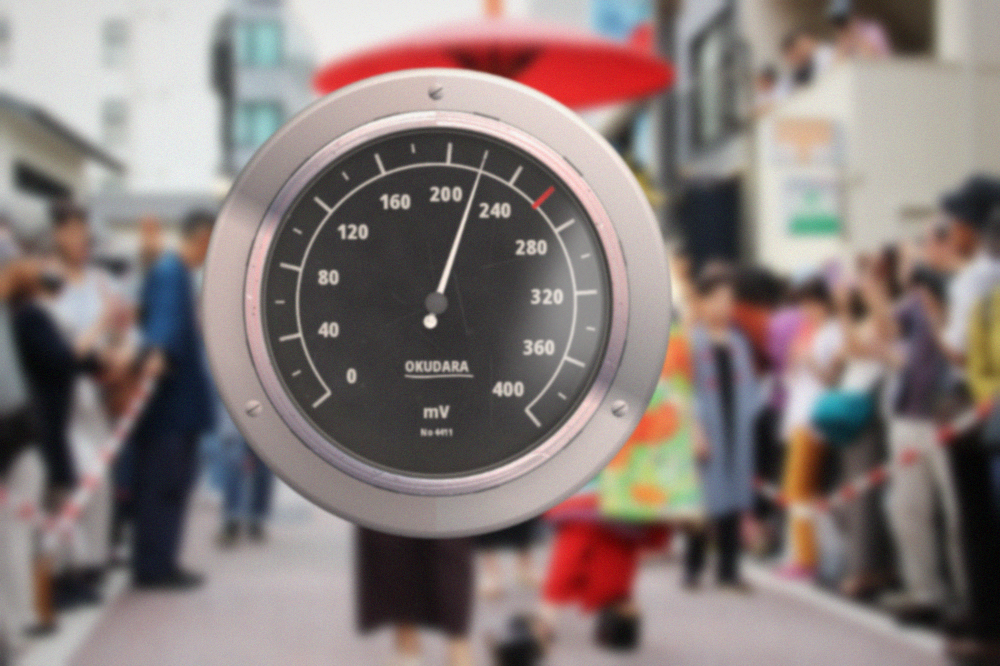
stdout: 220 mV
